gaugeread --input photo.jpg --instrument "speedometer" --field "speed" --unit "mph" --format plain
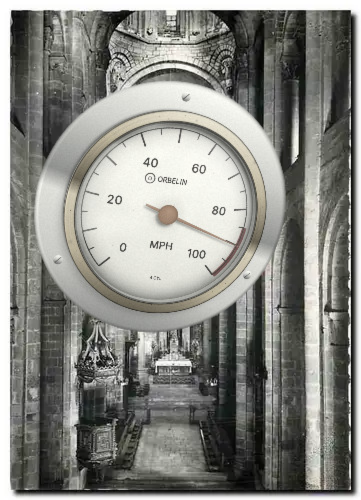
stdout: 90 mph
